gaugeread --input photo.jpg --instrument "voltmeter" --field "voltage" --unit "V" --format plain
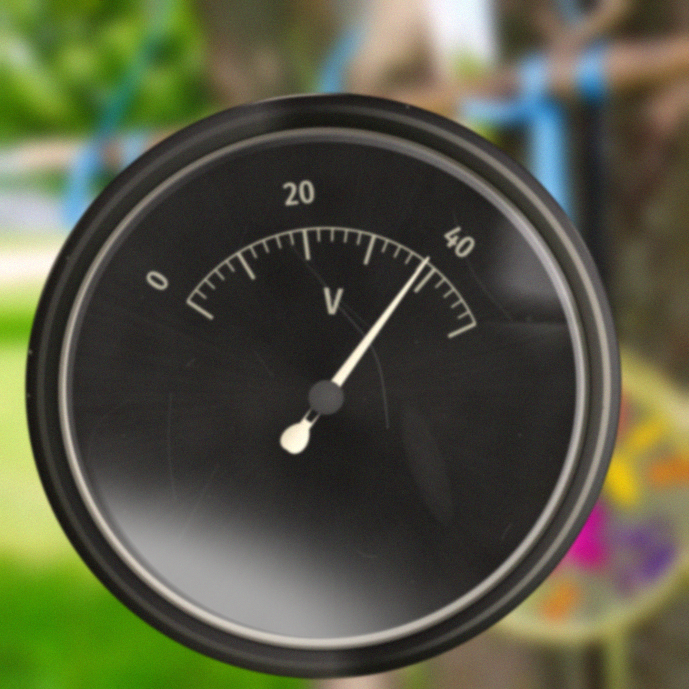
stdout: 38 V
